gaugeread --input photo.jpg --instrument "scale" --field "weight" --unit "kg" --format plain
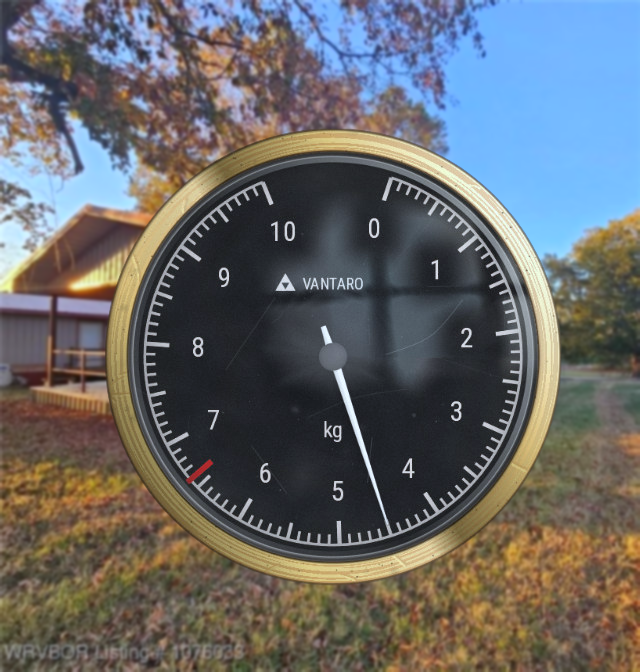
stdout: 4.5 kg
